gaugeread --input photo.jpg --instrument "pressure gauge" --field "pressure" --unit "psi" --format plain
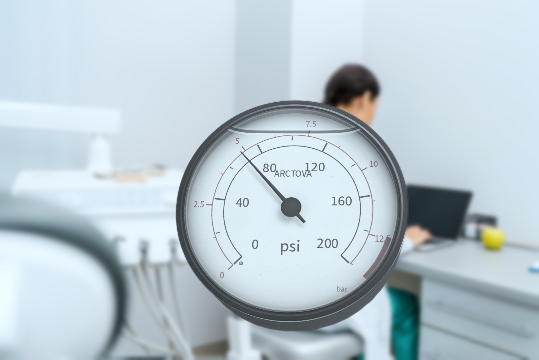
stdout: 70 psi
